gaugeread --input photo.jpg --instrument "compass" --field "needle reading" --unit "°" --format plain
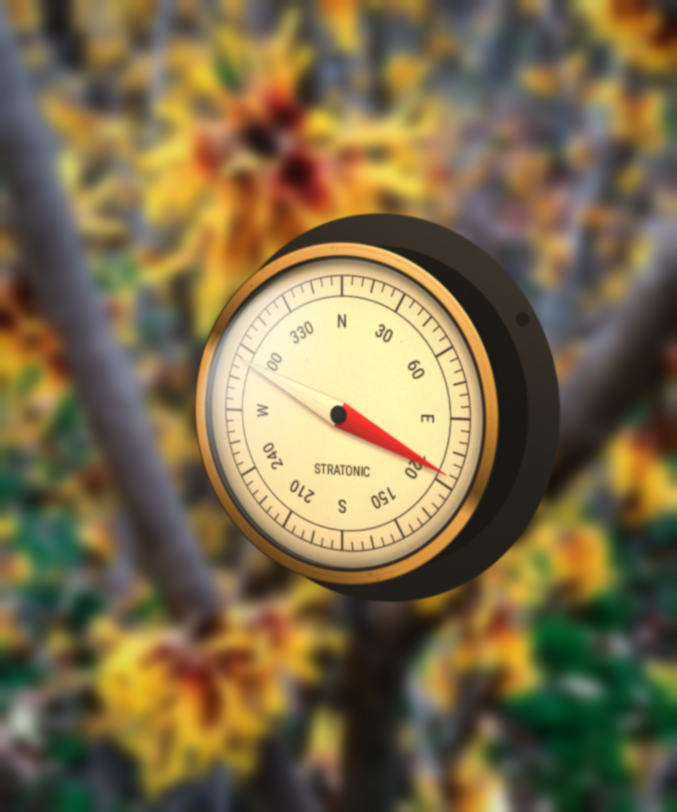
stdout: 115 °
